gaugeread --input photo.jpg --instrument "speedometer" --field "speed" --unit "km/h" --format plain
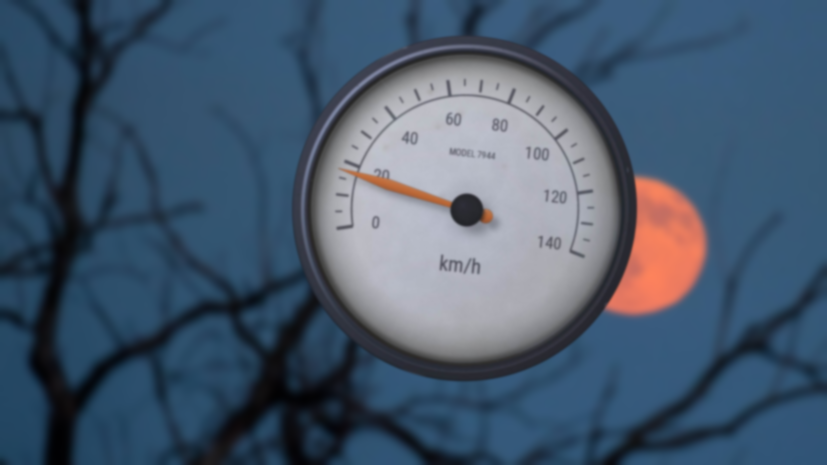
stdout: 17.5 km/h
